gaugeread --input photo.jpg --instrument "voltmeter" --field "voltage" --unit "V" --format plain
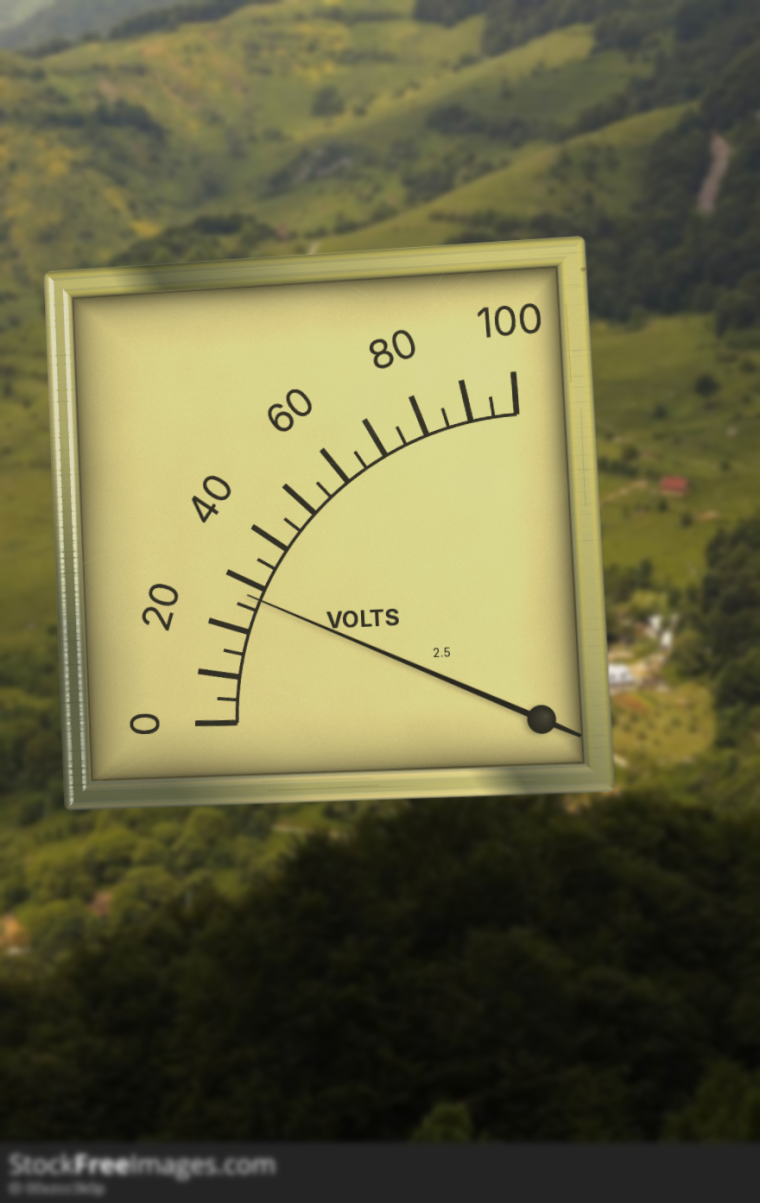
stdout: 27.5 V
